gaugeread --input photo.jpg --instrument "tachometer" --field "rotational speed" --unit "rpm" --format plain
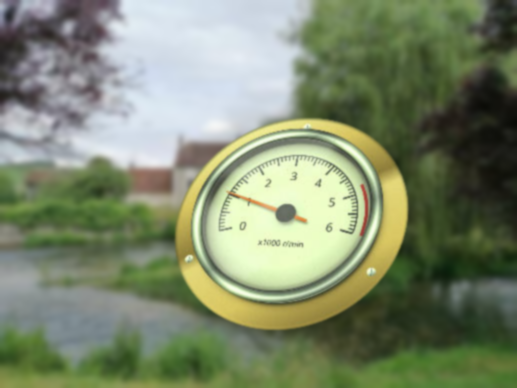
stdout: 1000 rpm
